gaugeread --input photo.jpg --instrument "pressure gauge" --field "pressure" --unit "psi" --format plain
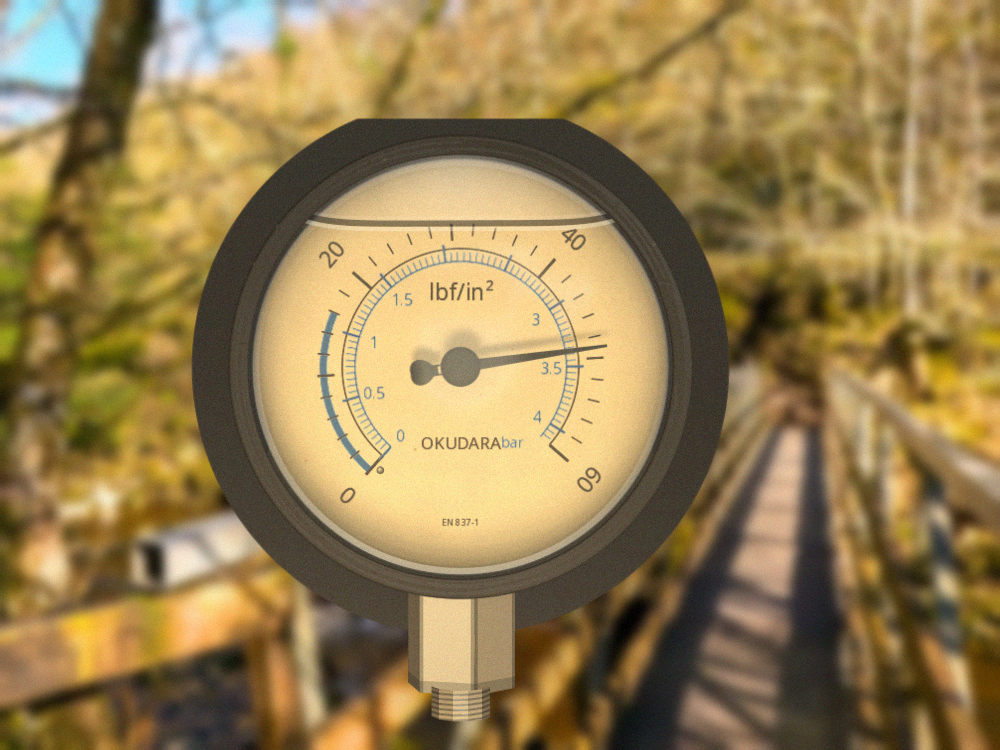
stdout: 49 psi
